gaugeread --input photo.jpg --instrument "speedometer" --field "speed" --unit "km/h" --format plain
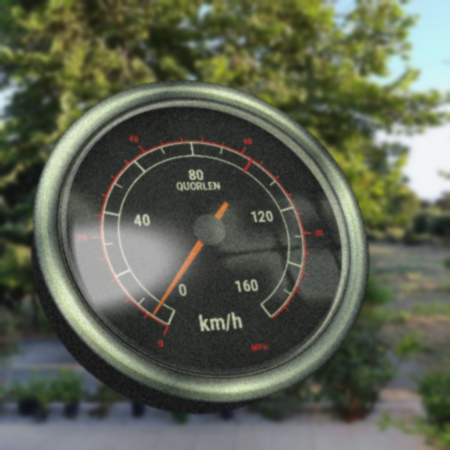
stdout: 5 km/h
